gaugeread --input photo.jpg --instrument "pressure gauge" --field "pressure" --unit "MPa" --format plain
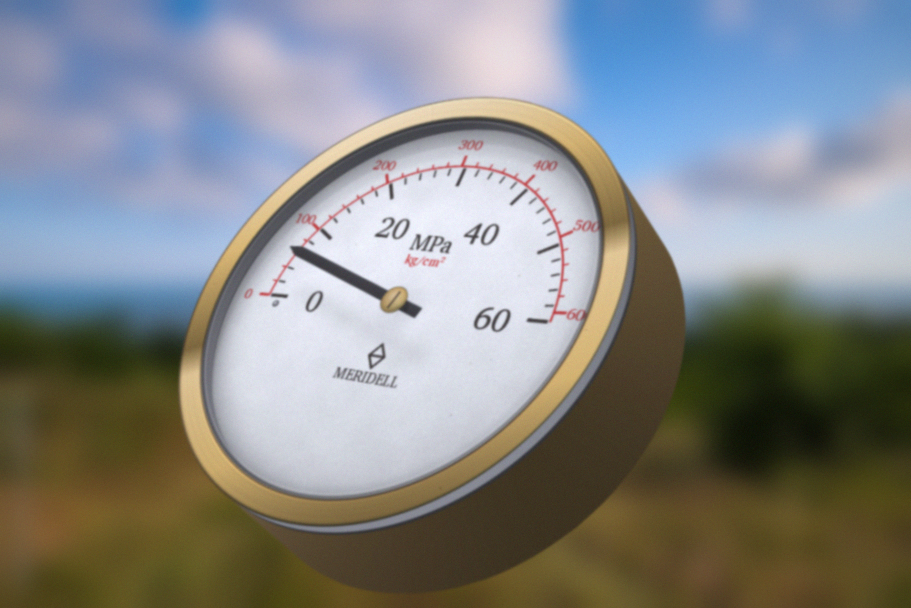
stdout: 6 MPa
